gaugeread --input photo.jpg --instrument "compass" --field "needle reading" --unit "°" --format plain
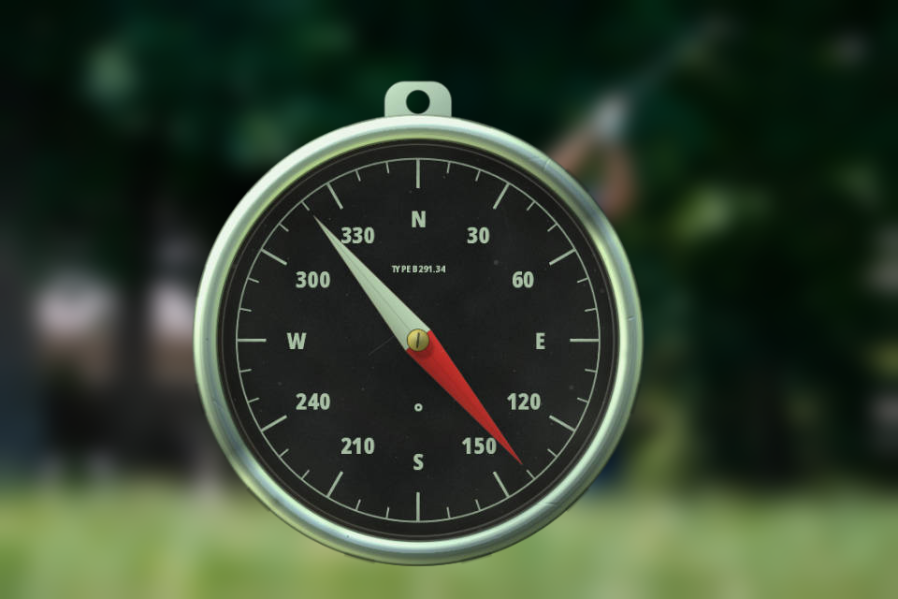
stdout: 140 °
